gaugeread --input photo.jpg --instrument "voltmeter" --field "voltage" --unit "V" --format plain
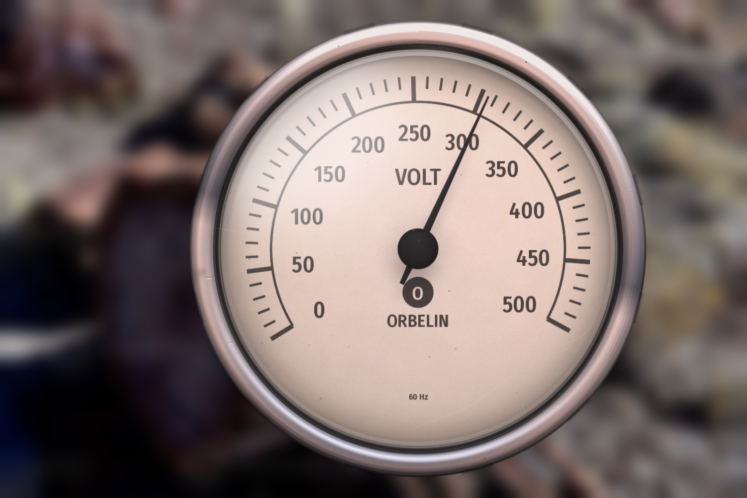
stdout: 305 V
